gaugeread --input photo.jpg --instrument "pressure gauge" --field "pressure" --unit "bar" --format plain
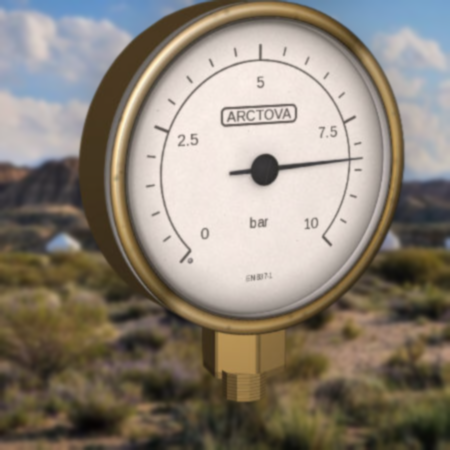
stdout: 8.25 bar
